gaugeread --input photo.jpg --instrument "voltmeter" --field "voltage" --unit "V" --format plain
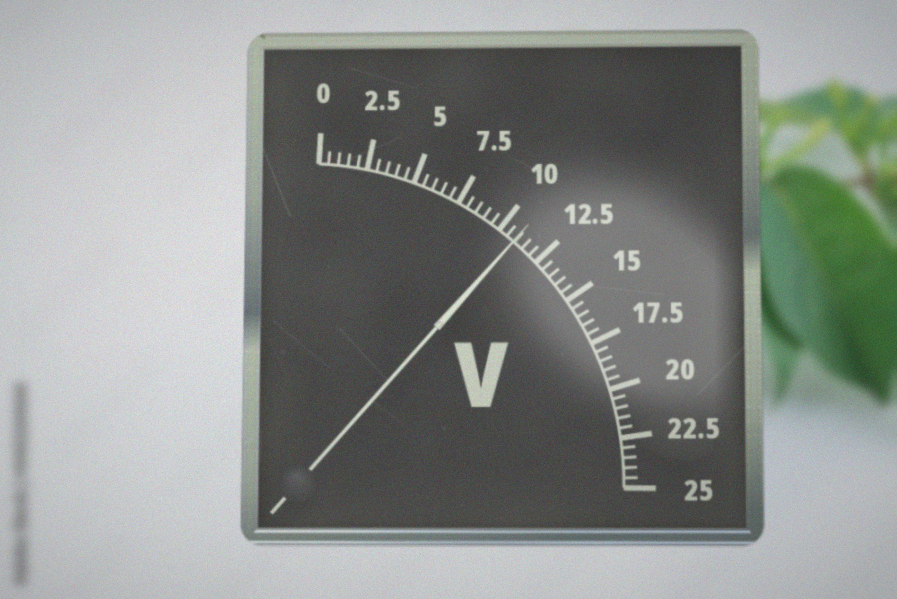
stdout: 11 V
